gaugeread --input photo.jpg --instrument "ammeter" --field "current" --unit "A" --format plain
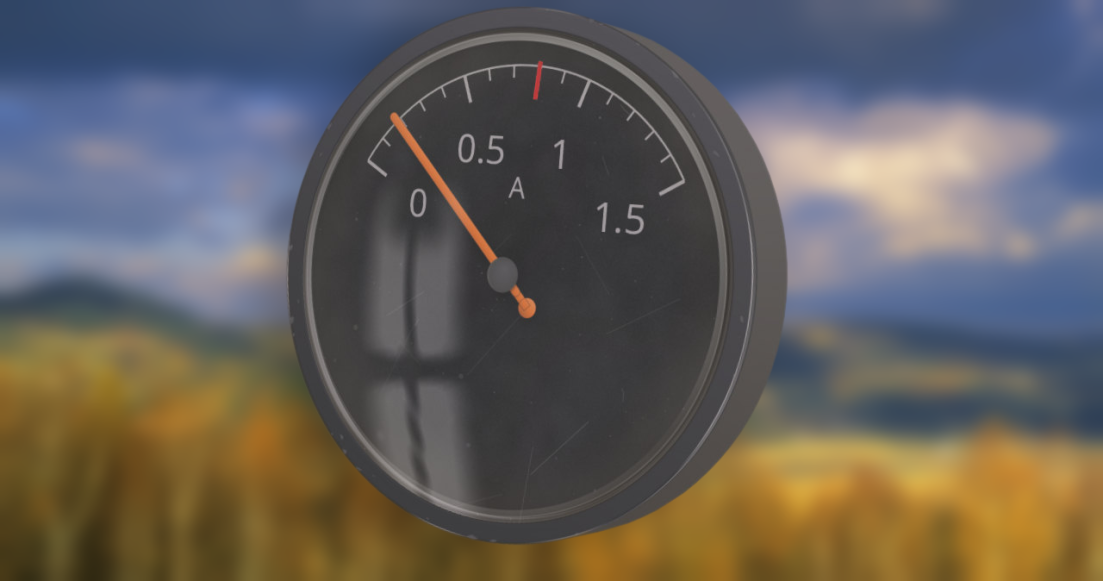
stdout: 0.2 A
